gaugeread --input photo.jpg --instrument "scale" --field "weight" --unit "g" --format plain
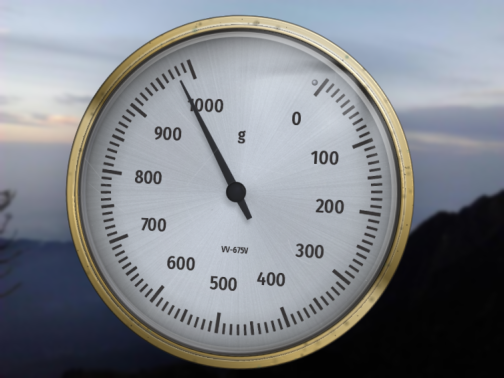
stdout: 980 g
